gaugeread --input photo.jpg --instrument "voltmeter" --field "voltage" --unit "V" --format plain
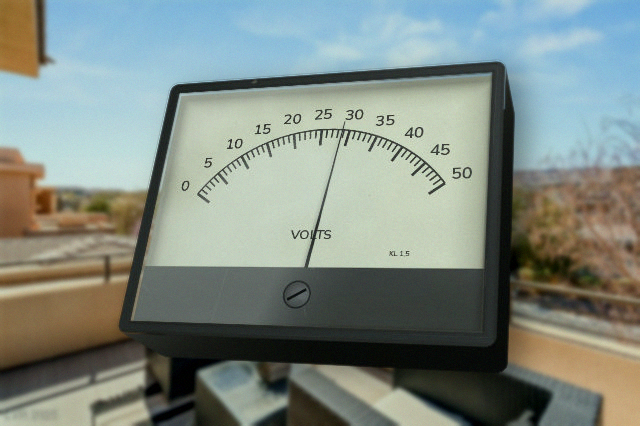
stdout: 29 V
